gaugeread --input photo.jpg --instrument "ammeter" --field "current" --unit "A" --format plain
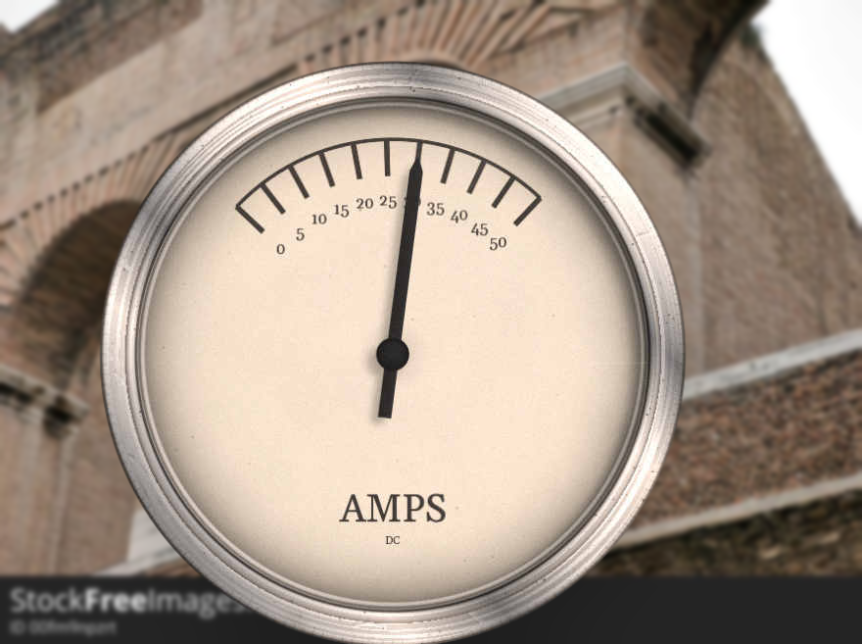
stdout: 30 A
